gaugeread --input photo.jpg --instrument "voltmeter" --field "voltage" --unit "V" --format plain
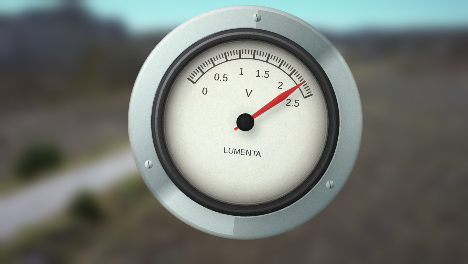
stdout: 2.25 V
